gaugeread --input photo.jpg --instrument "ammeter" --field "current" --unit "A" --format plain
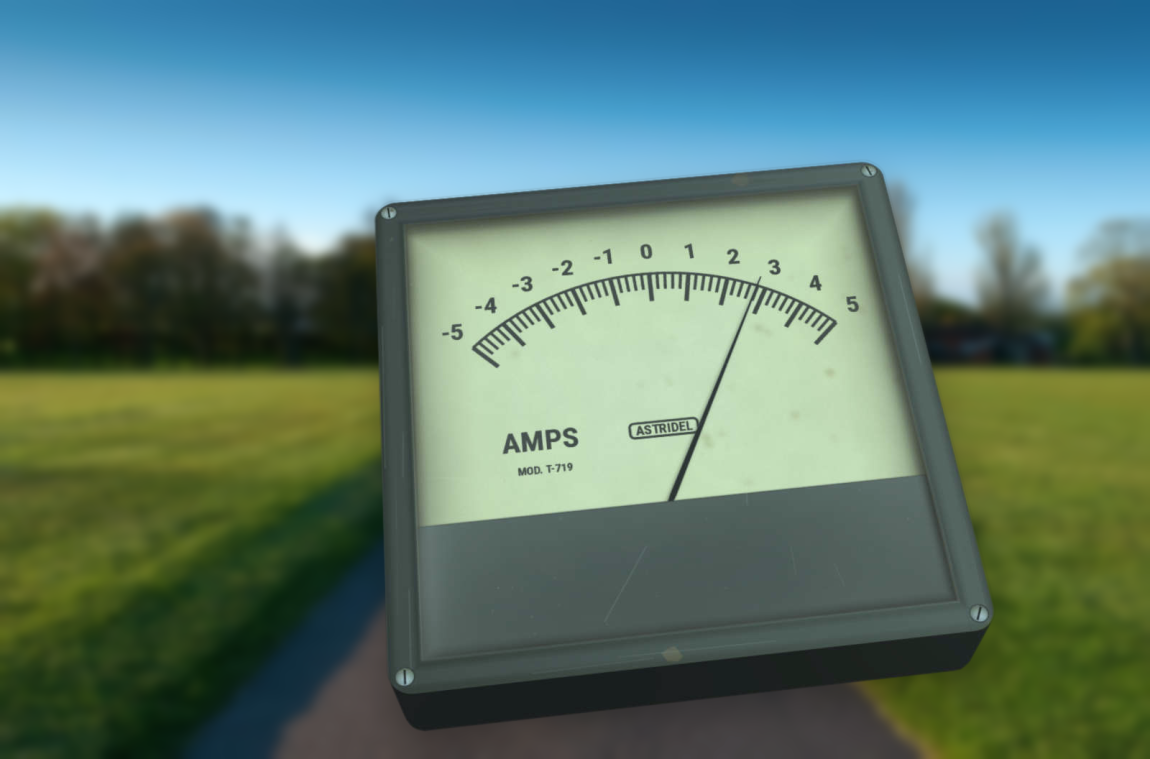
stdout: 2.8 A
